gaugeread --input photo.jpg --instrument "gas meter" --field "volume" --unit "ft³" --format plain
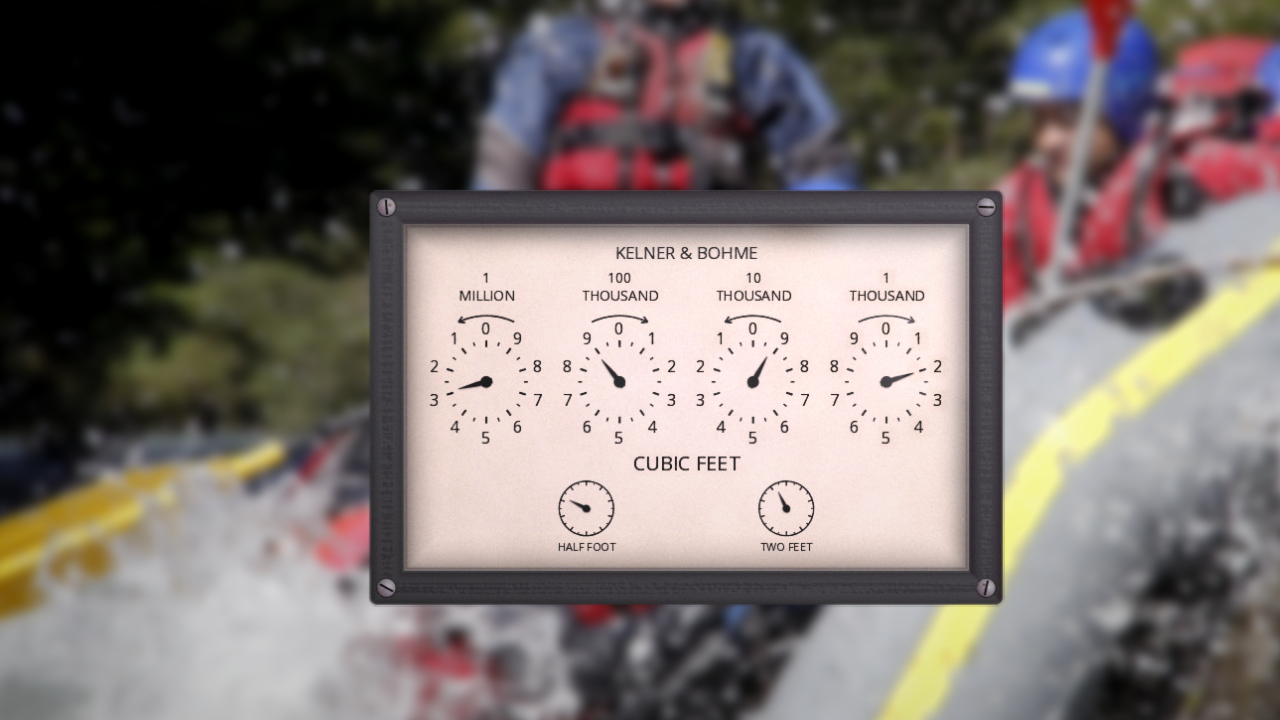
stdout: 289200 ft³
